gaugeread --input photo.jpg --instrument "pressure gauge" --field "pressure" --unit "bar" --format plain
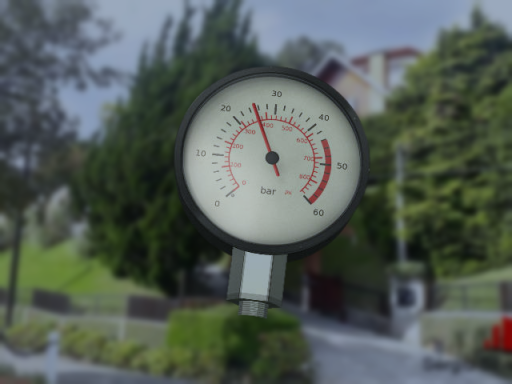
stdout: 25 bar
